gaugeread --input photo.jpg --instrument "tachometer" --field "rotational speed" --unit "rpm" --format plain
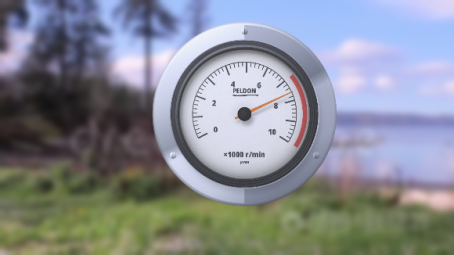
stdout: 7600 rpm
